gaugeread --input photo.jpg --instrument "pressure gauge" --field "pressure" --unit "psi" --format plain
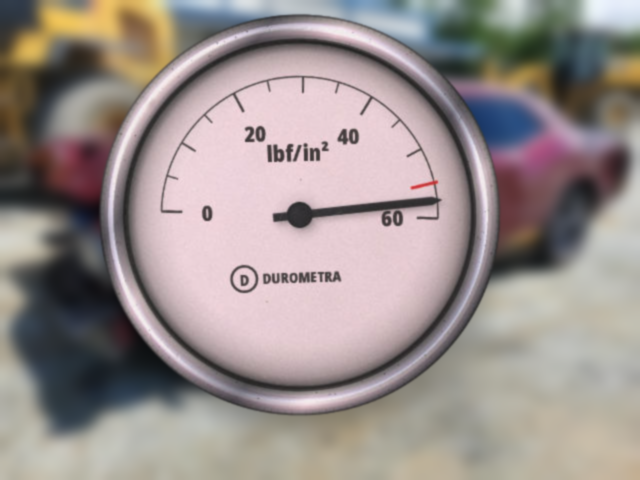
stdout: 57.5 psi
